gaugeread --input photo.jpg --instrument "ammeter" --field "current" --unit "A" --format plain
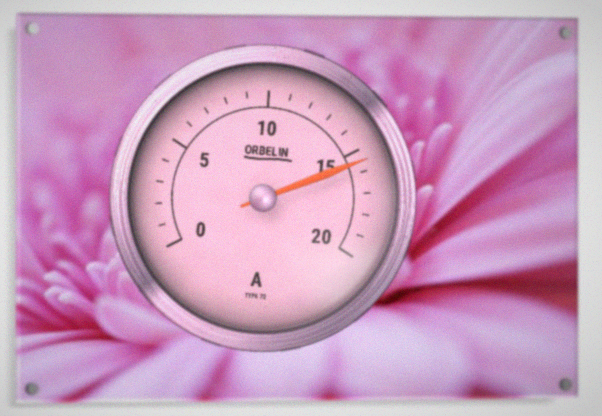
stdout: 15.5 A
